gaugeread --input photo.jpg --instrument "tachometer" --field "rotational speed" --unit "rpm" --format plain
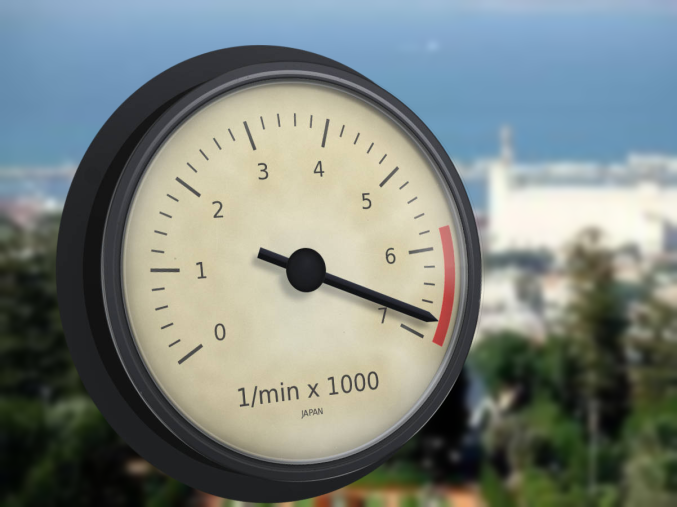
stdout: 6800 rpm
